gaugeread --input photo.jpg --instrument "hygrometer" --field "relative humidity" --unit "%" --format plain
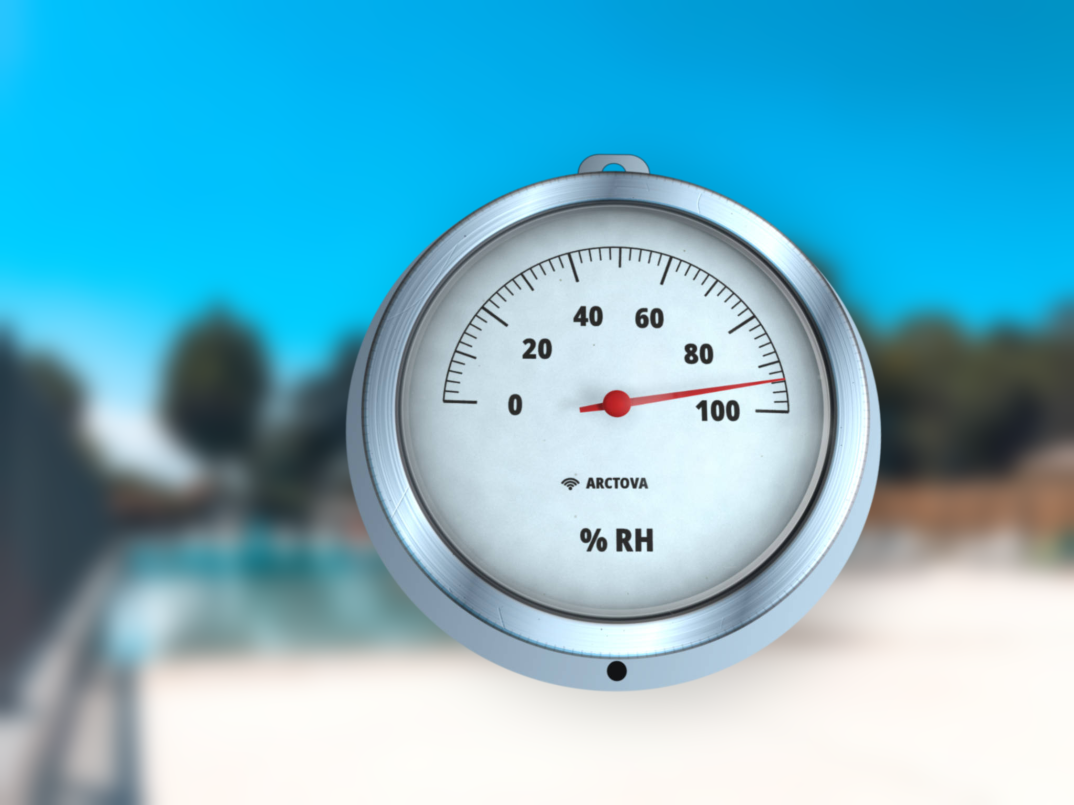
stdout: 94 %
